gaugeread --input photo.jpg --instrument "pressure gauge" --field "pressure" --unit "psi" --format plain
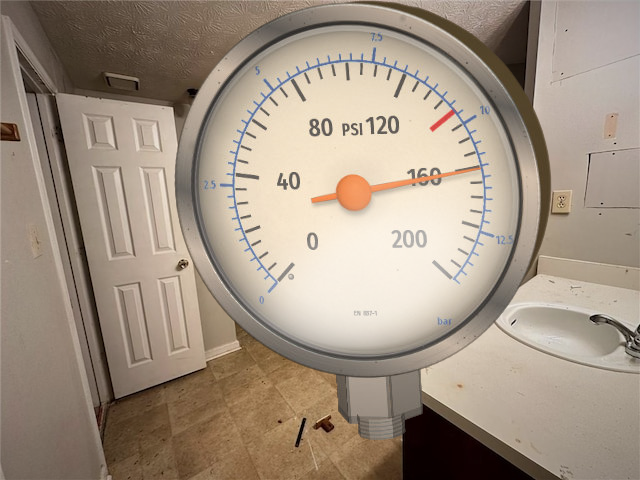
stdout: 160 psi
